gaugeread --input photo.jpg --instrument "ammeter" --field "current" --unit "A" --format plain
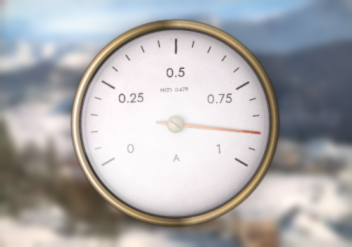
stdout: 0.9 A
